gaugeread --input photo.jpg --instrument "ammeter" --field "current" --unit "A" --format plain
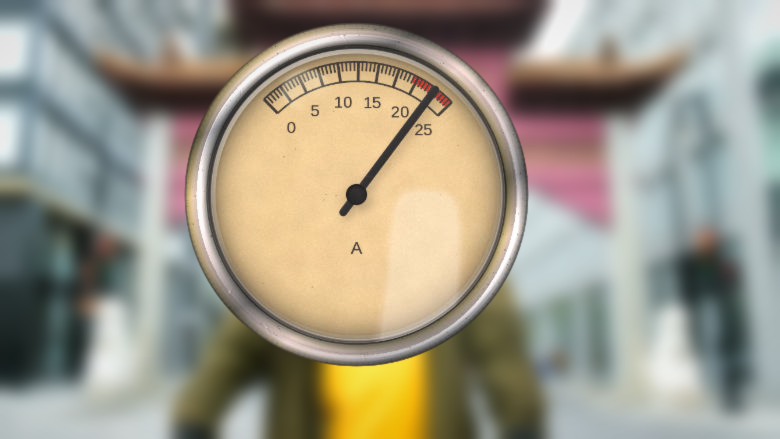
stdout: 22.5 A
